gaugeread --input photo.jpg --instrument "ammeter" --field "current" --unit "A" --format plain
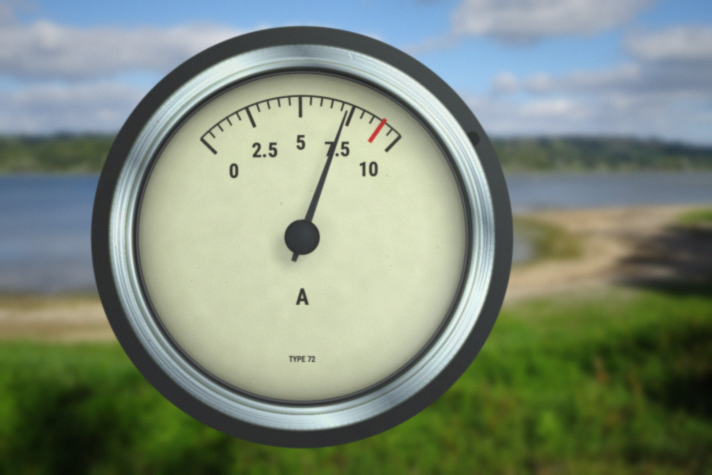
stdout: 7.25 A
